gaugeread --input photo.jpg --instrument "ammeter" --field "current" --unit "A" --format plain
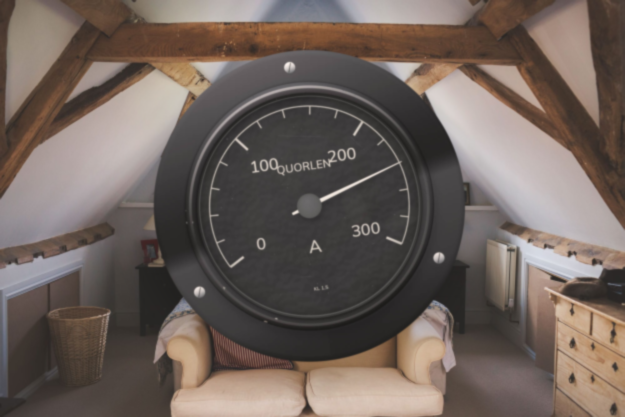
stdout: 240 A
